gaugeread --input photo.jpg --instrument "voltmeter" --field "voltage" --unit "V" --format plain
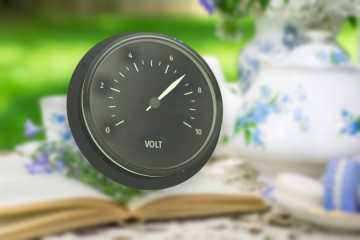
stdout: 7 V
